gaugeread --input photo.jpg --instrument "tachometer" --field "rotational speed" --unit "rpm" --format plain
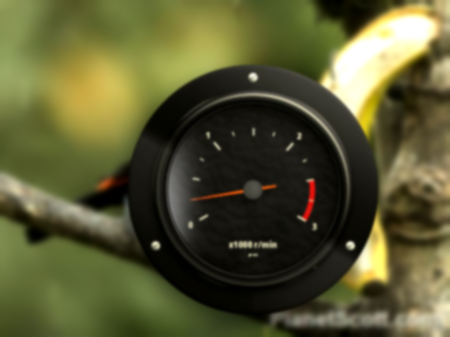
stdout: 250 rpm
